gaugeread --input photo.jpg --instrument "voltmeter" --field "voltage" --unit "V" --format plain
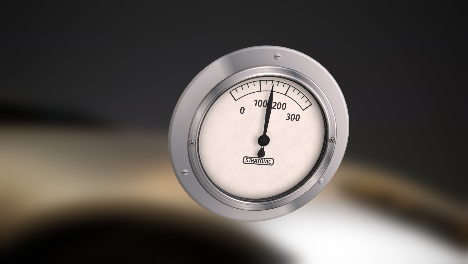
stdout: 140 V
